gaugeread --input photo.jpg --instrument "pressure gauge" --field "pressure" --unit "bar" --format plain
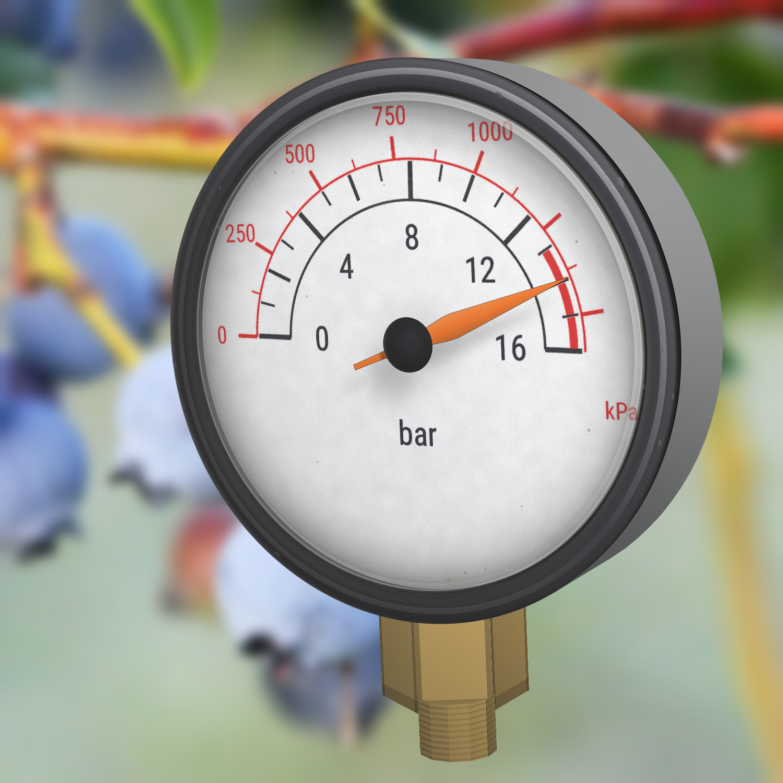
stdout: 14 bar
